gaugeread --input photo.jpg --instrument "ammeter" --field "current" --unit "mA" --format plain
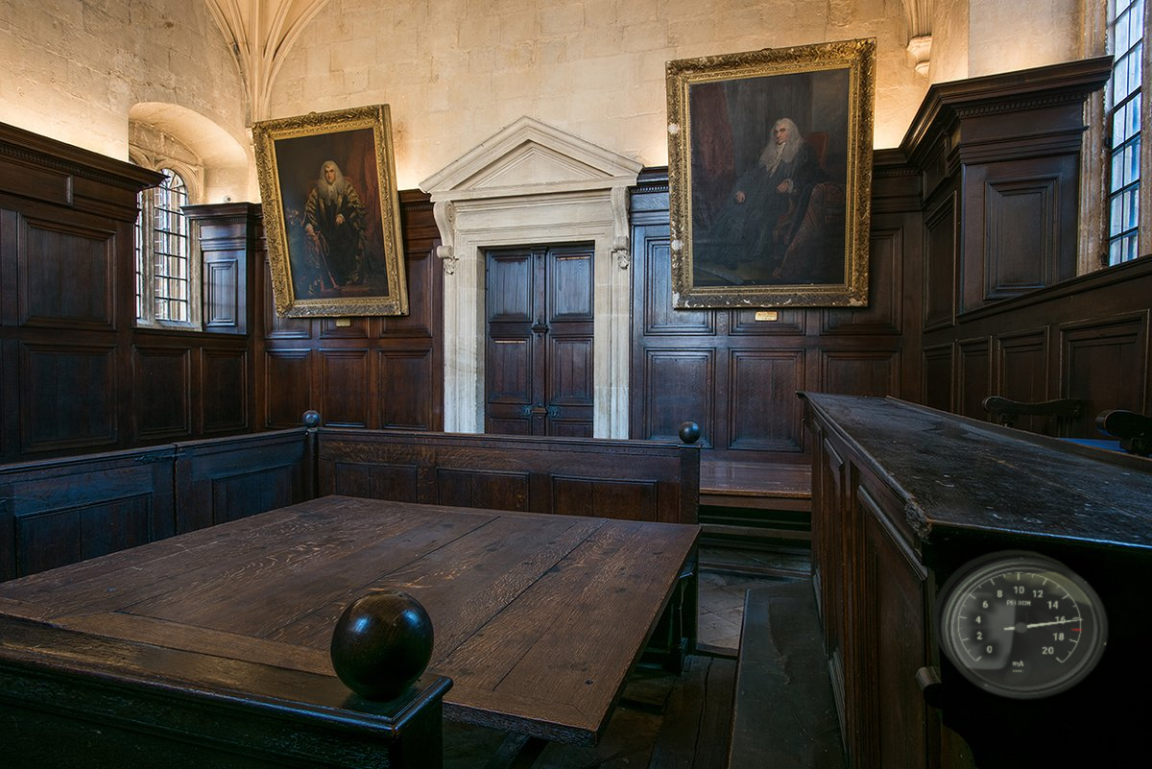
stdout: 16 mA
